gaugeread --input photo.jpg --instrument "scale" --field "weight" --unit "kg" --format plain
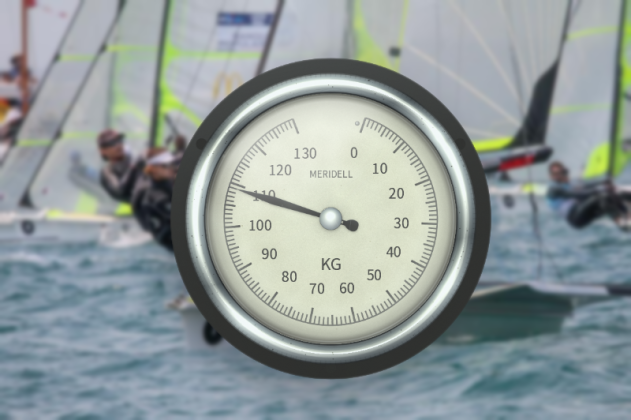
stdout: 109 kg
